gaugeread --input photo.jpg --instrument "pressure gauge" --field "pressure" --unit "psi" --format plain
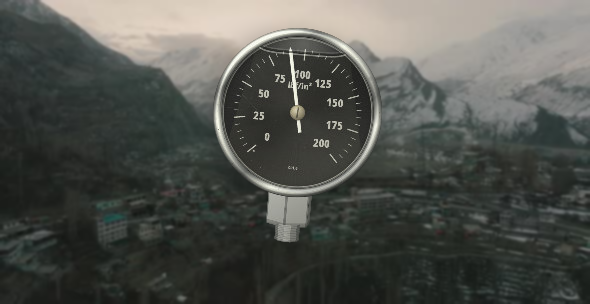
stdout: 90 psi
